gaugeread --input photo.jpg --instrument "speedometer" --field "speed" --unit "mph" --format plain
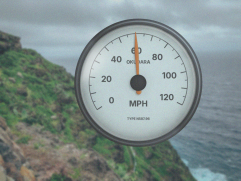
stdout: 60 mph
